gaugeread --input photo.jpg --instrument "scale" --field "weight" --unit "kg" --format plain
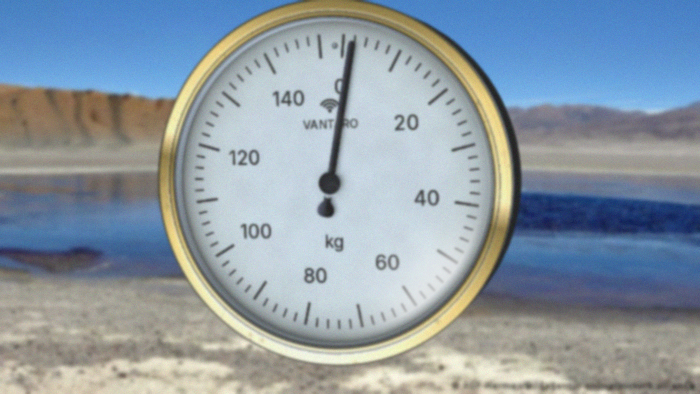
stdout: 2 kg
